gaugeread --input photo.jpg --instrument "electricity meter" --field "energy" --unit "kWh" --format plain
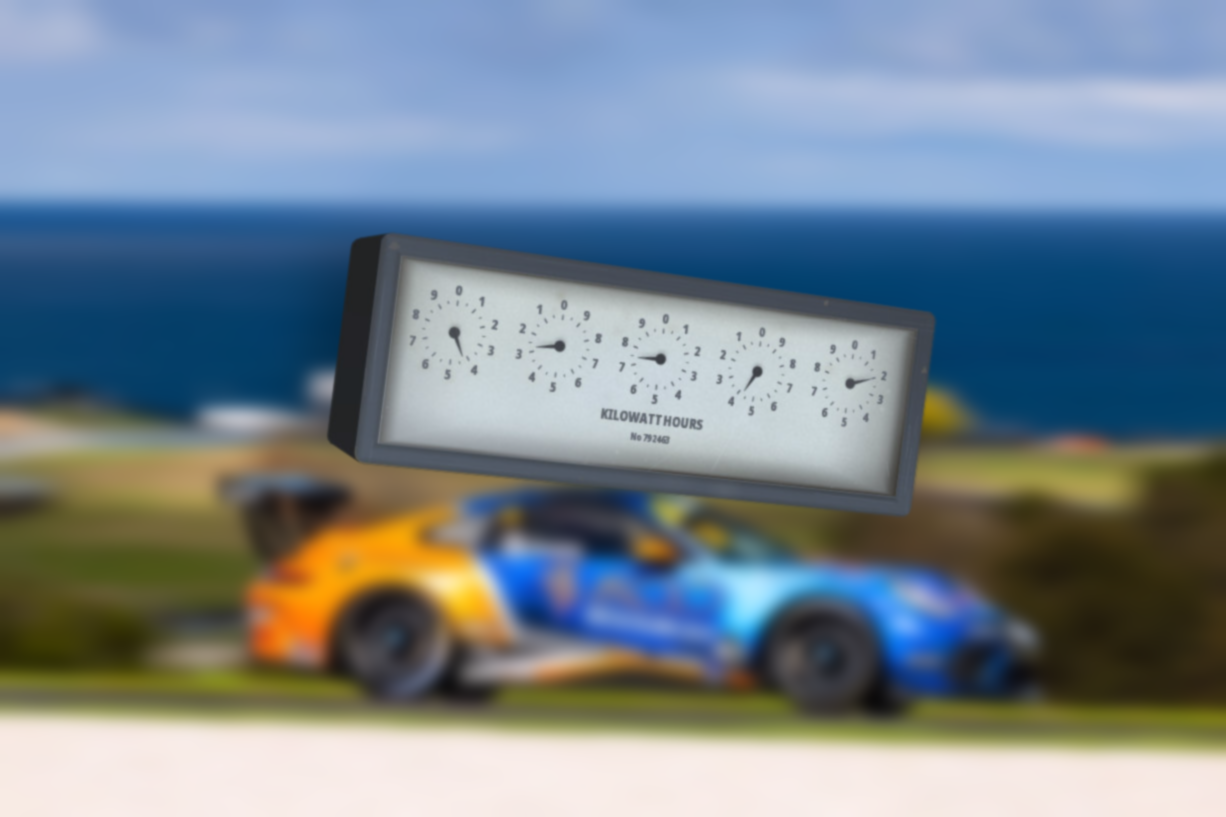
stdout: 42742 kWh
